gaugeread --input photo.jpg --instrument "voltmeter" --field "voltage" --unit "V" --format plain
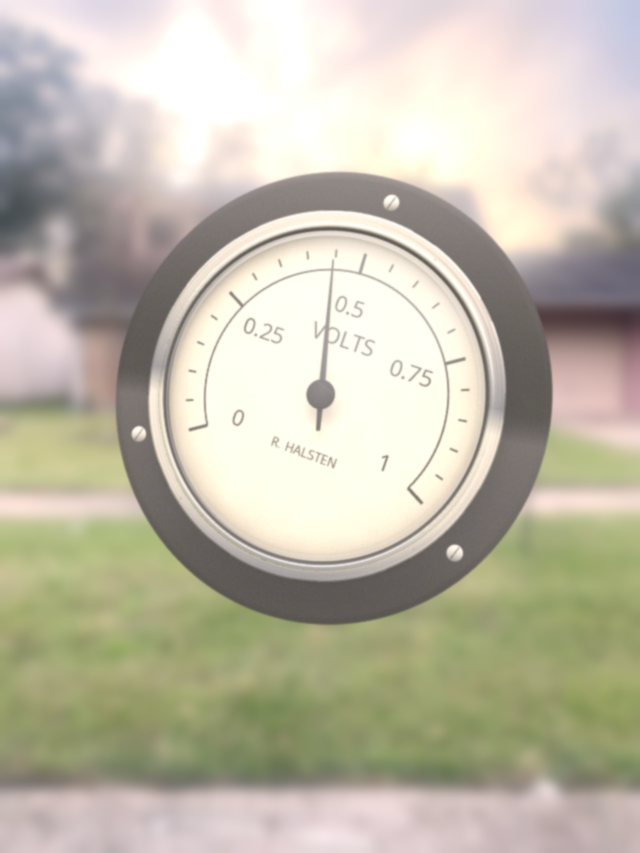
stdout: 0.45 V
